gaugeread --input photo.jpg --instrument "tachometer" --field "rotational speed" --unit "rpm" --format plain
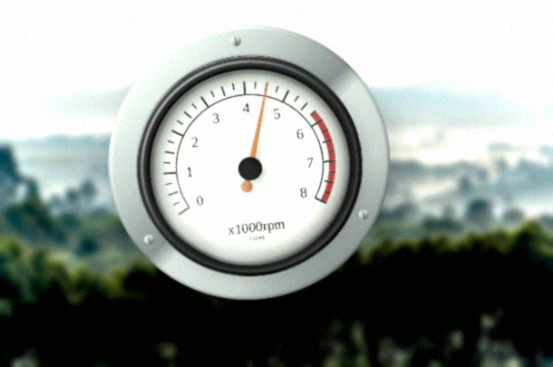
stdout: 4500 rpm
